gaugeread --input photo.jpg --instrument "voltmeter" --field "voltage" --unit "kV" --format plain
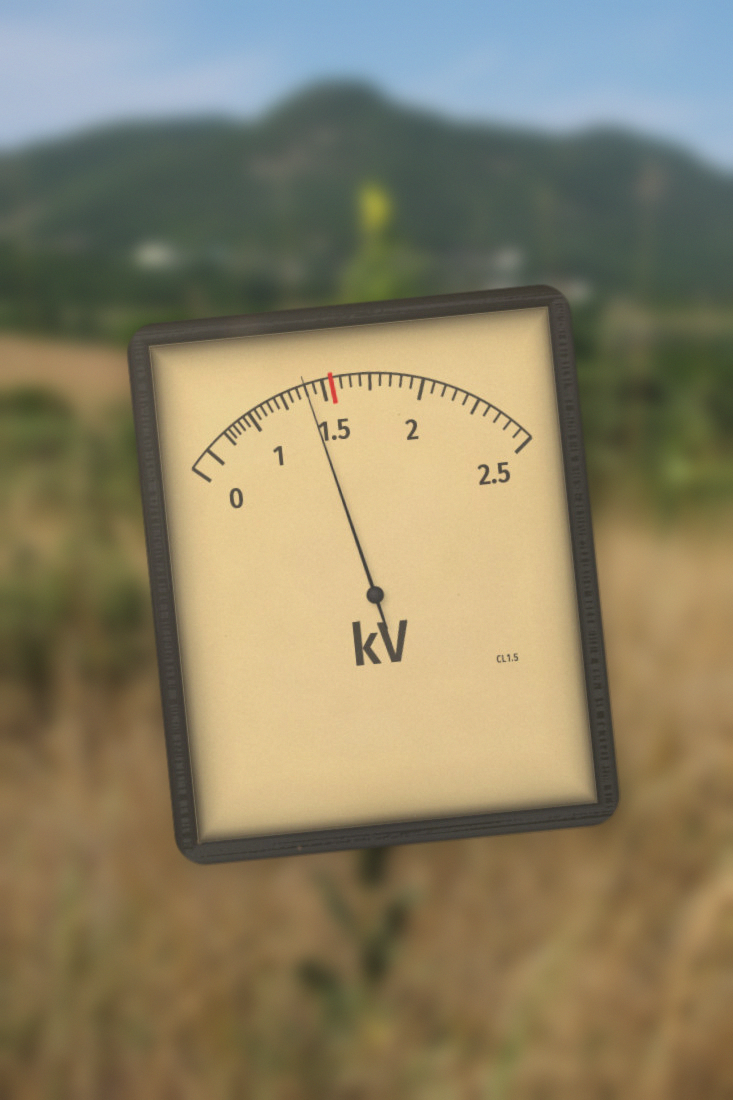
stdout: 1.4 kV
